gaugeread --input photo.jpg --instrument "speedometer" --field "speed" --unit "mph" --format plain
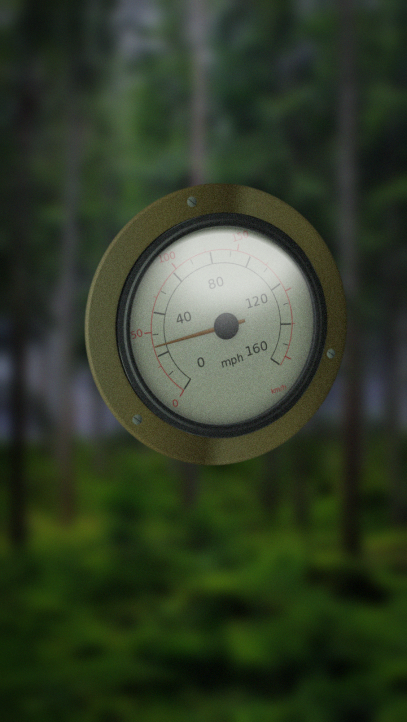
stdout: 25 mph
